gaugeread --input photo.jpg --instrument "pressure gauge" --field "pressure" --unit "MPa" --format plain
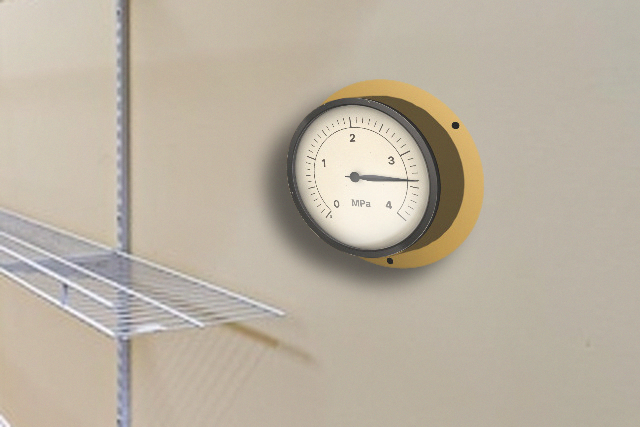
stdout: 3.4 MPa
